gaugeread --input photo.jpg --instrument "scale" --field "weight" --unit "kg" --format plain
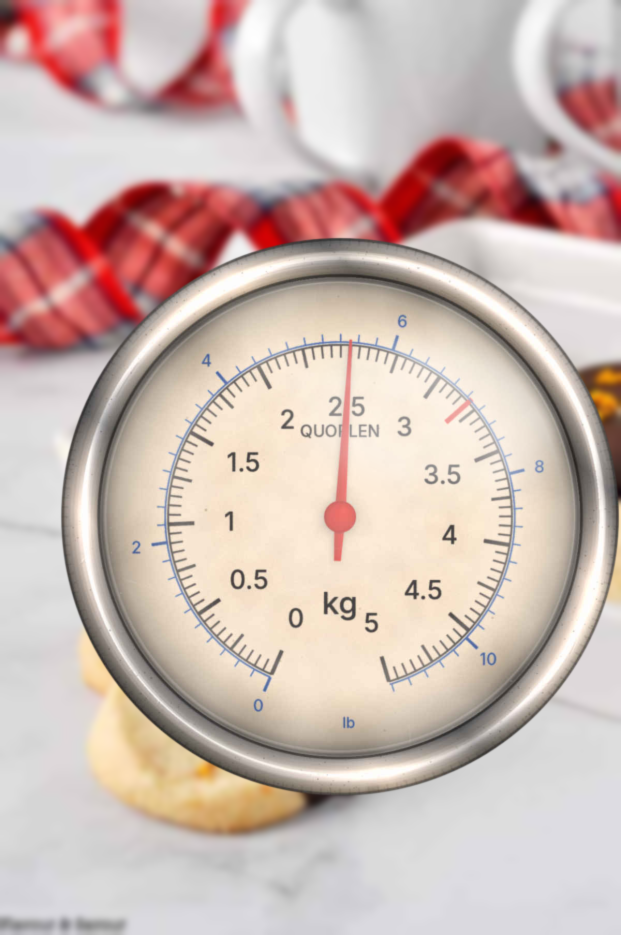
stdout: 2.5 kg
